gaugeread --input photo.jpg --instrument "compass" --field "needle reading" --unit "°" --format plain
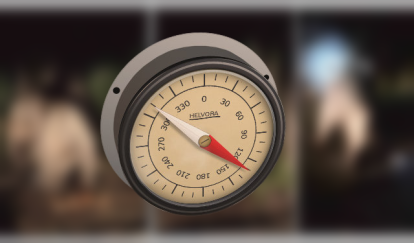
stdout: 130 °
